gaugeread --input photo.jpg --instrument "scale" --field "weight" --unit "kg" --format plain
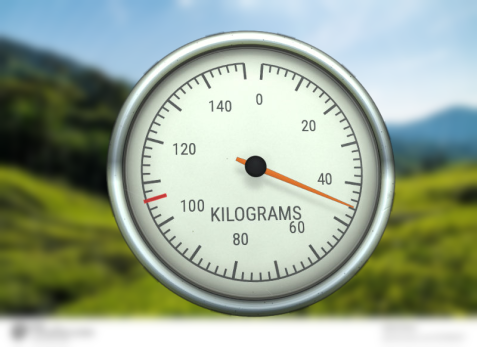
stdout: 46 kg
